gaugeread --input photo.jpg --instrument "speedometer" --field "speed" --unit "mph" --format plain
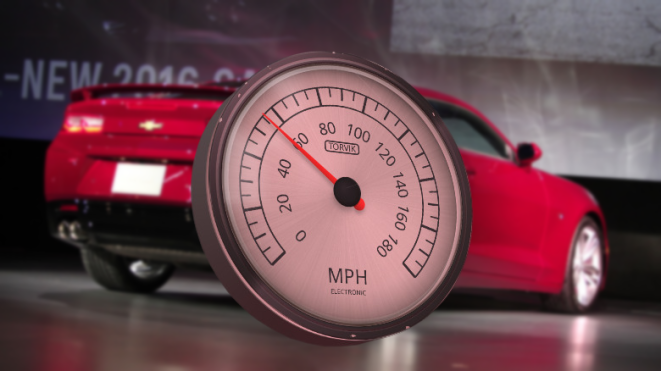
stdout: 55 mph
